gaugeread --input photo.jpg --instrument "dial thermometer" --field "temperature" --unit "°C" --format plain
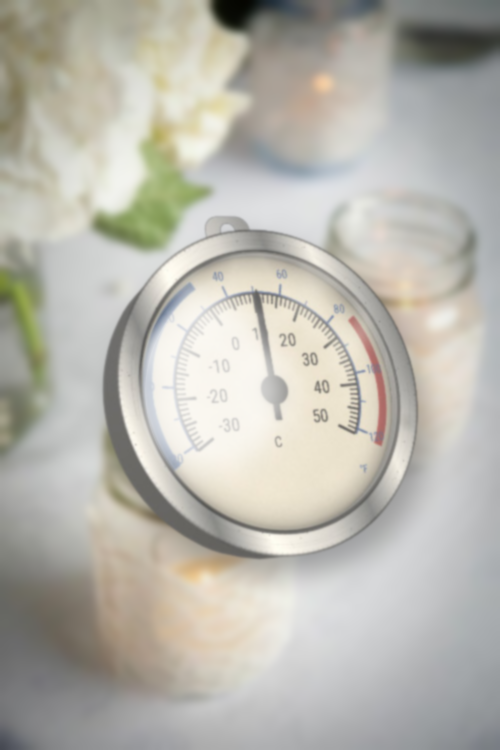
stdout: 10 °C
